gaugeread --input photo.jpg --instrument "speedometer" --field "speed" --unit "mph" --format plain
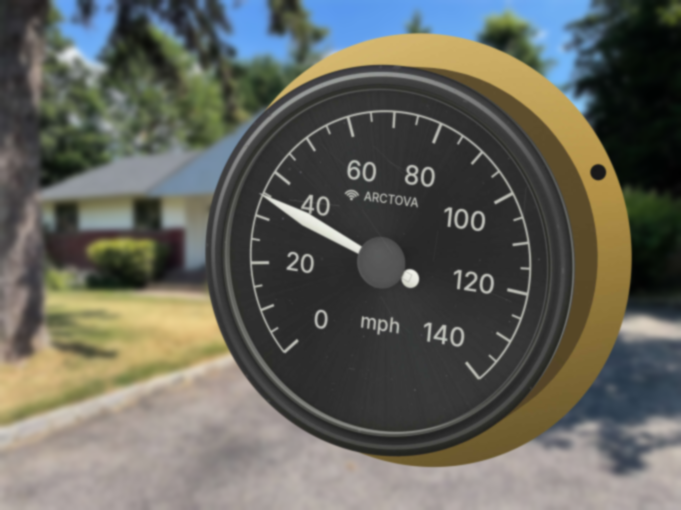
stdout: 35 mph
